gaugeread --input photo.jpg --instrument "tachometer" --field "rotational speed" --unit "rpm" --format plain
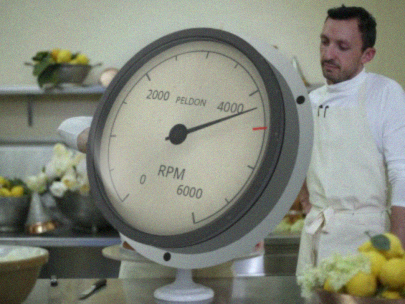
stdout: 4250 rpm
